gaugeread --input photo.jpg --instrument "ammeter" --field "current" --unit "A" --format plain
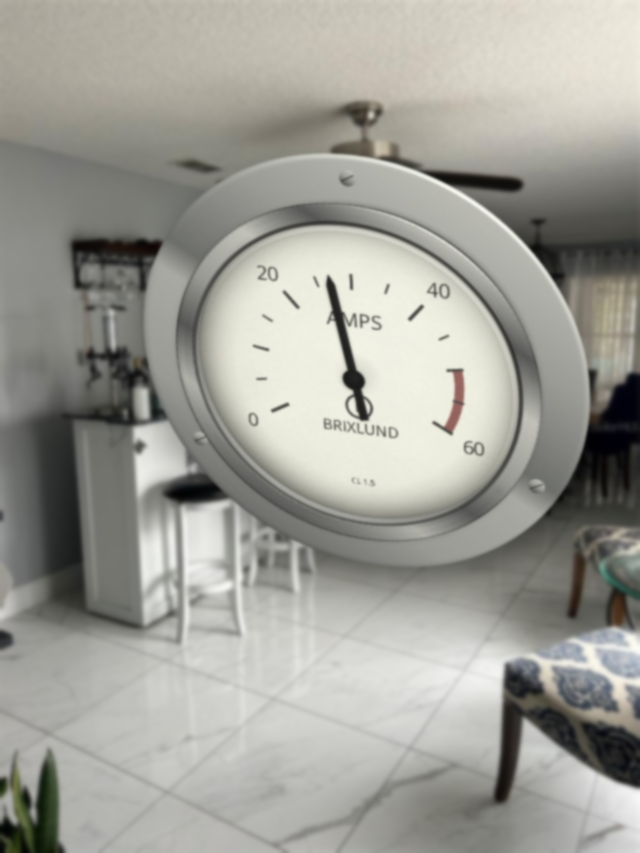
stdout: 27.5 A
